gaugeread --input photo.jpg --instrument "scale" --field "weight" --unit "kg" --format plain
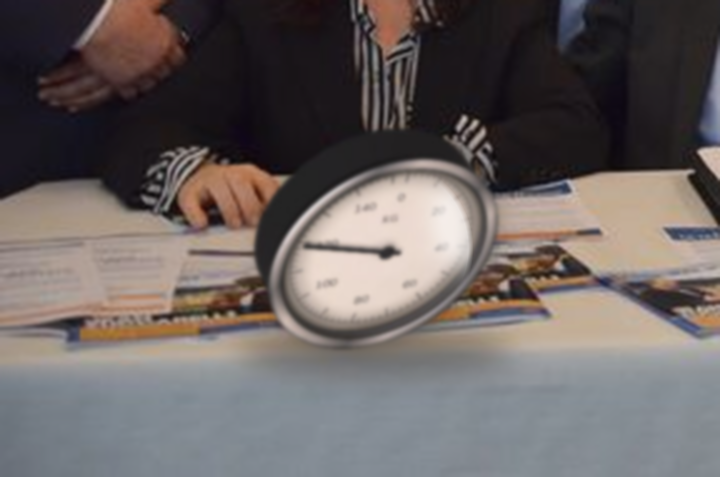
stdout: 120 kg
